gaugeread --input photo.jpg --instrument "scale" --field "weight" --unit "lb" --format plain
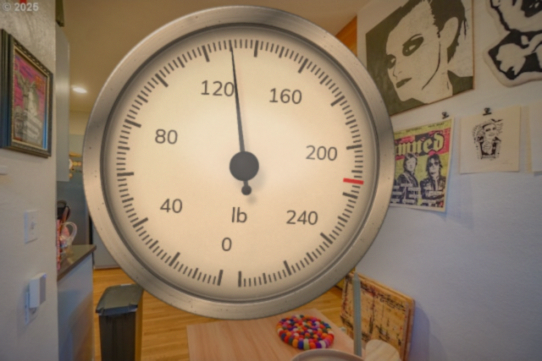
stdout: 130 lb
